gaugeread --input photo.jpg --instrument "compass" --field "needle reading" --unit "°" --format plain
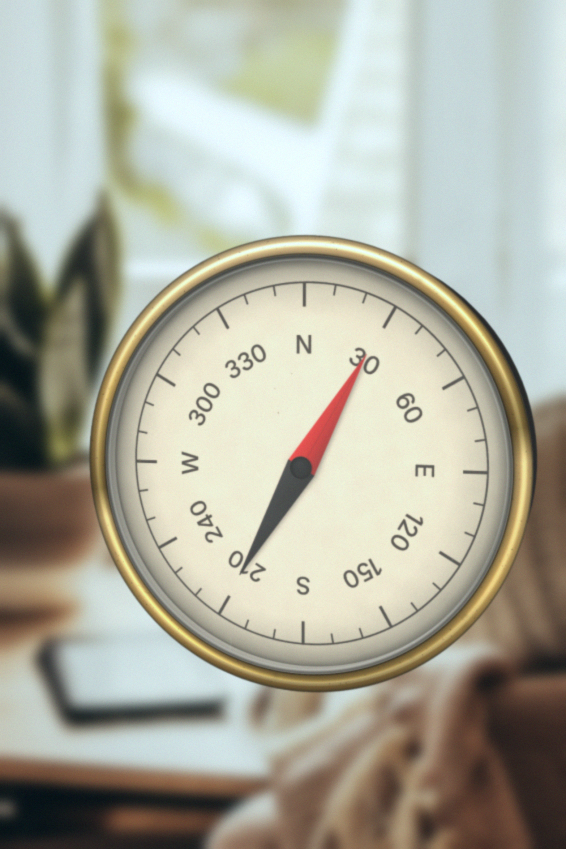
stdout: 30 °
